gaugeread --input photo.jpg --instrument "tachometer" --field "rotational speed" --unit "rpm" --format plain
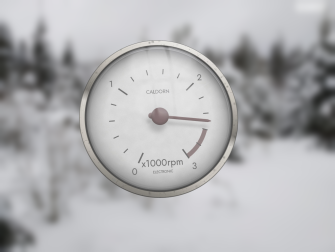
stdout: 2500 rpm
